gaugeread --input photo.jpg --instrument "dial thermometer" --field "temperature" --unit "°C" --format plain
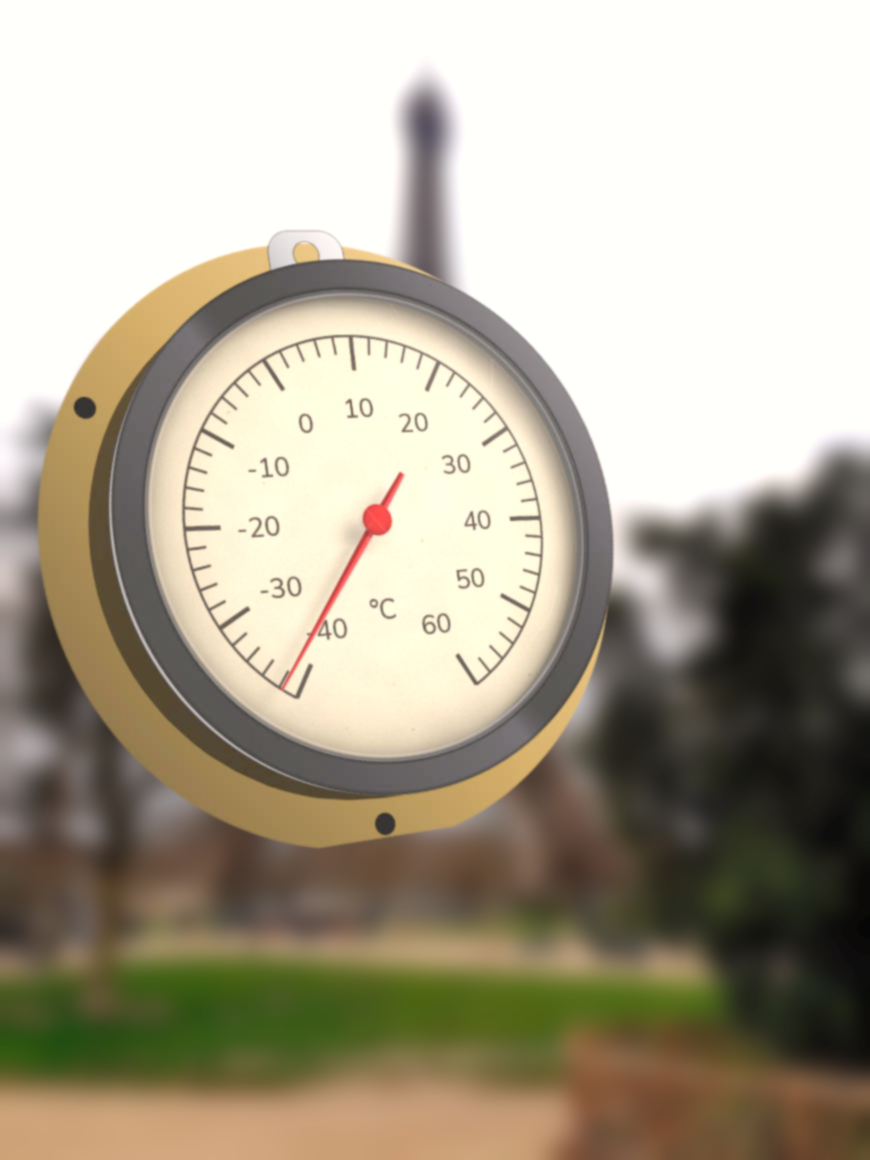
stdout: -38 °C
